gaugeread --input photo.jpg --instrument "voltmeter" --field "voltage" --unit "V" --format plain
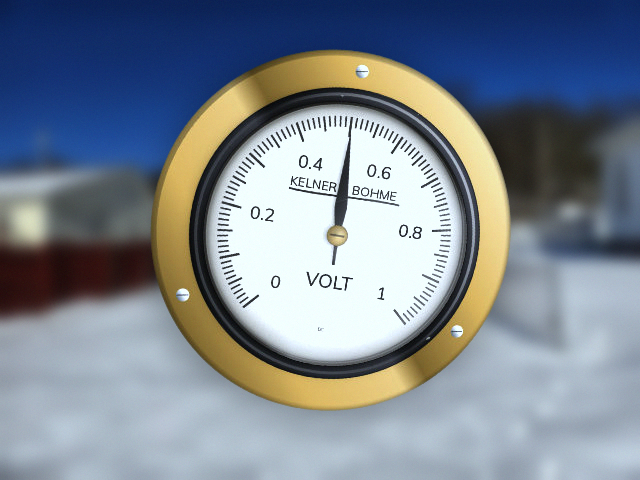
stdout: 0.5 V
